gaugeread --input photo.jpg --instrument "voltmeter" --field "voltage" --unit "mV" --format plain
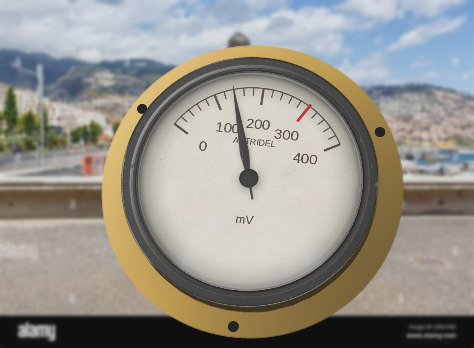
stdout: 140 mV
